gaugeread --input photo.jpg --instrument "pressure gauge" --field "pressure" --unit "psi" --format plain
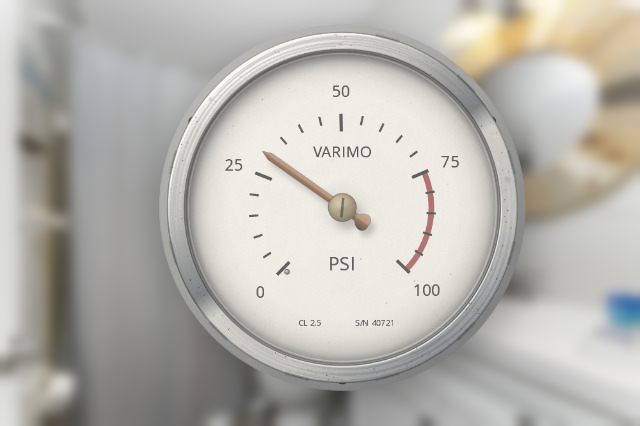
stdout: 30 psi
